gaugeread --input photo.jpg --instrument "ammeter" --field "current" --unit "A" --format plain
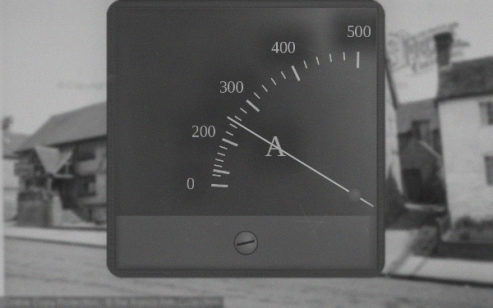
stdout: 250 A
